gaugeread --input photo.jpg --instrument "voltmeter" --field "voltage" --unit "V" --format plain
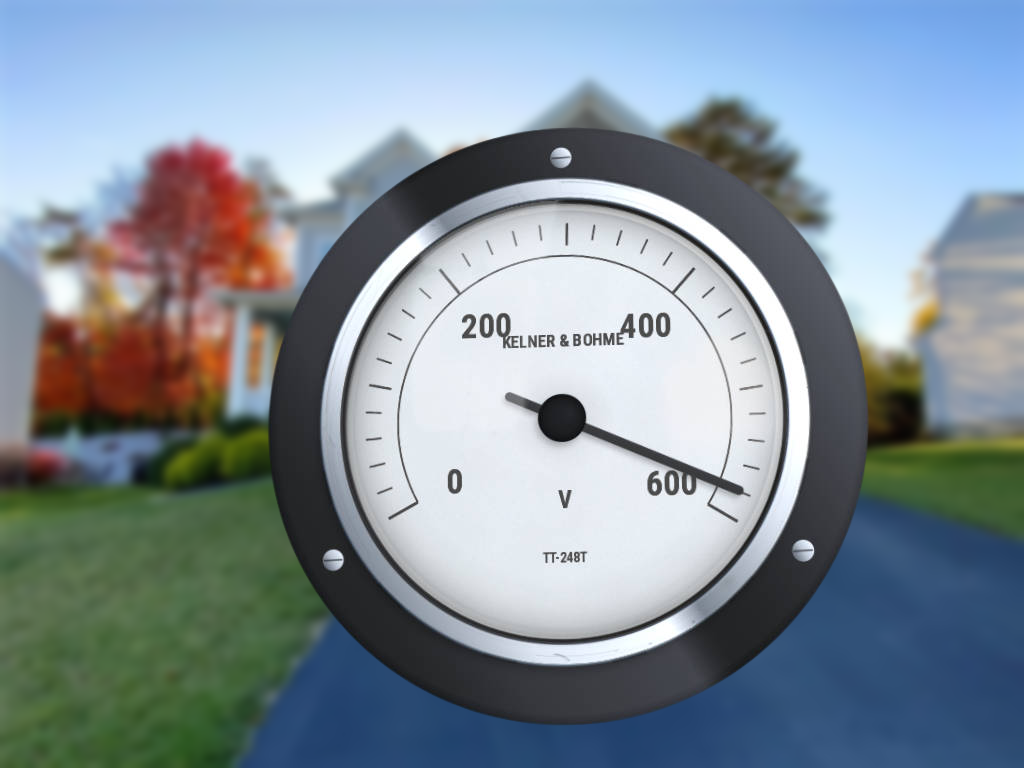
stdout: 580 V
